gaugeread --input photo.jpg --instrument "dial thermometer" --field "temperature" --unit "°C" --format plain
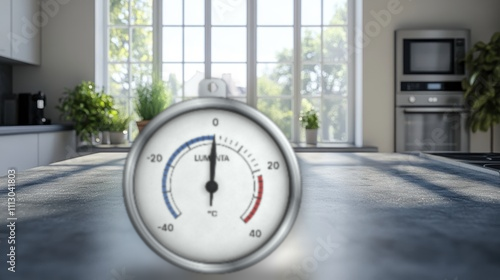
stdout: 0 °C
